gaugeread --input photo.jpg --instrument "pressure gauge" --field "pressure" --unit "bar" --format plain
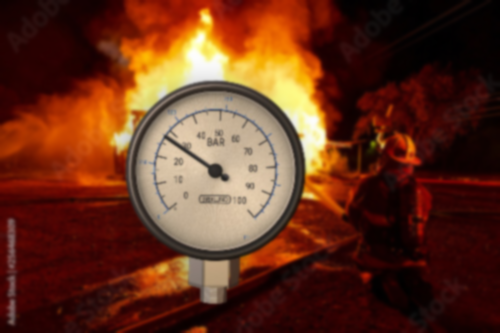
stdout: 27.5 bar
